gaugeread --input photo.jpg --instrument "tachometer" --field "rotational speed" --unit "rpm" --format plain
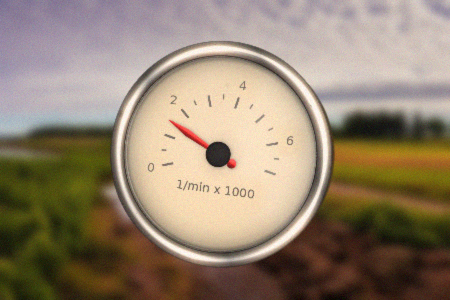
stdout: 1500 rpm
